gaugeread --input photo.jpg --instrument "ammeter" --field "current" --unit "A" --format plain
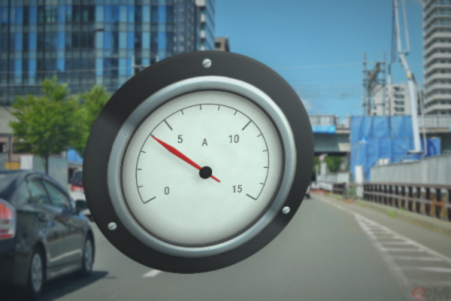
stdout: 4 A
